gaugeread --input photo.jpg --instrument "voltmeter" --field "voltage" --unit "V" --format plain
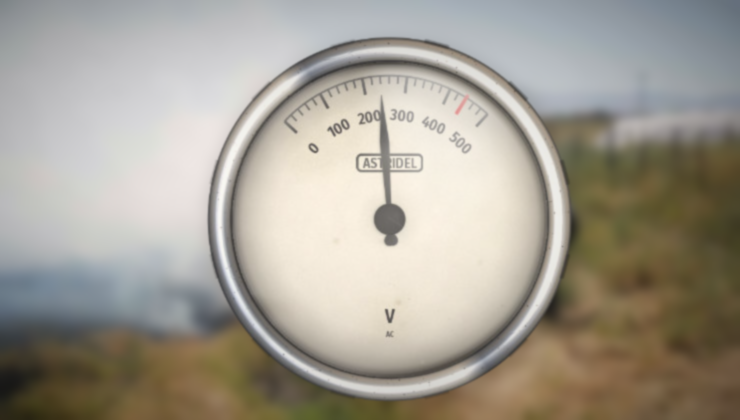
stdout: 240 V
